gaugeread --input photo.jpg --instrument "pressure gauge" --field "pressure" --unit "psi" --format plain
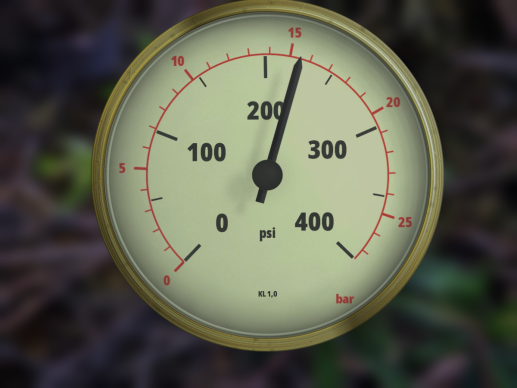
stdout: 225 psi
